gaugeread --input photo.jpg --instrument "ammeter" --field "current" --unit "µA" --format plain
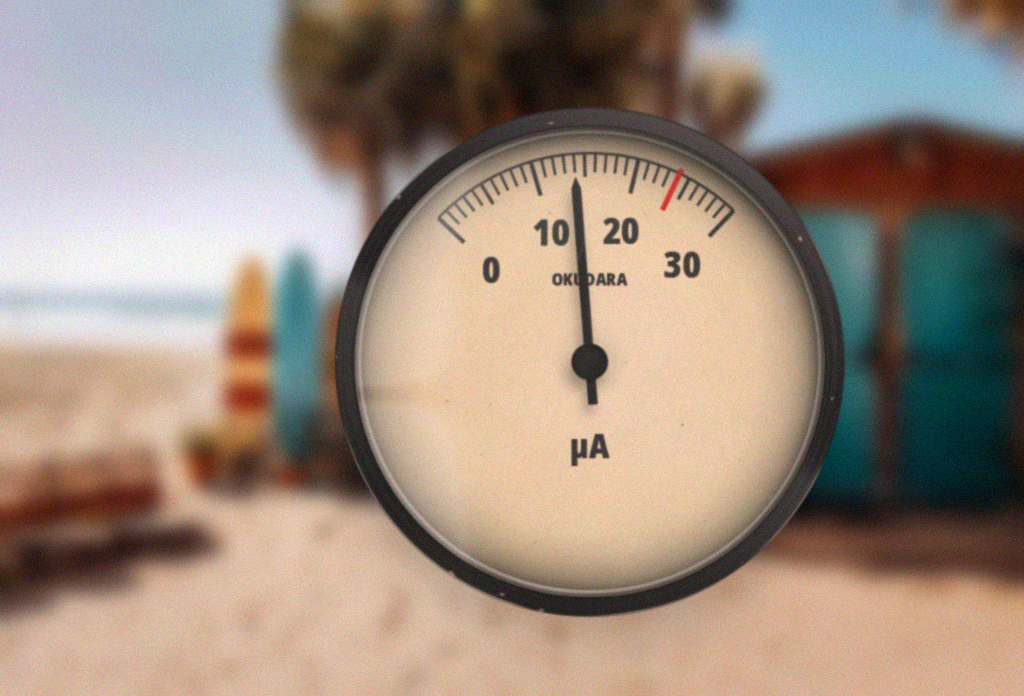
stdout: 14 µA
